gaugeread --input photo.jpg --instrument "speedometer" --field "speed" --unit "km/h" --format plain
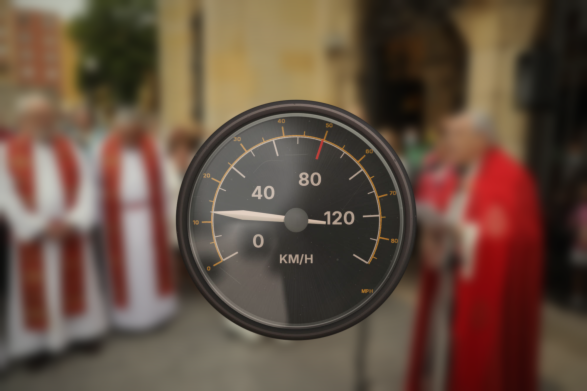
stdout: 20 km/h
